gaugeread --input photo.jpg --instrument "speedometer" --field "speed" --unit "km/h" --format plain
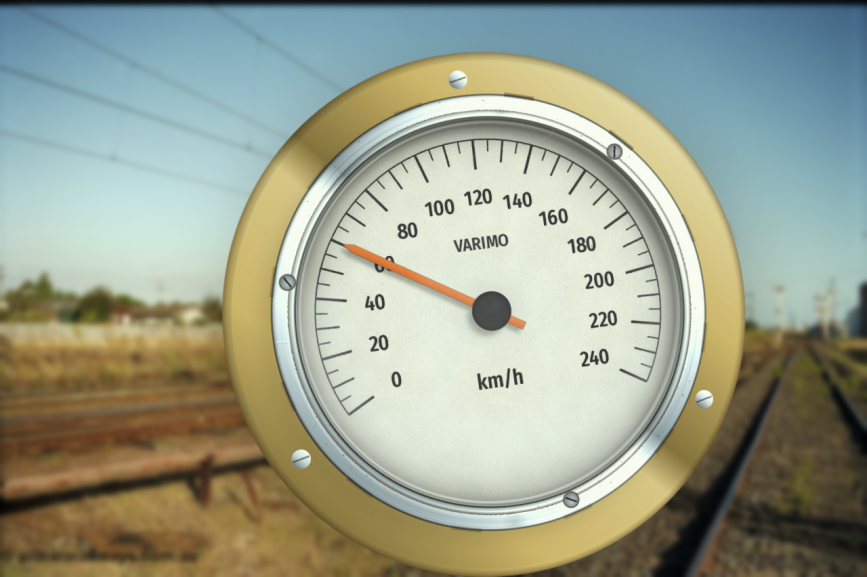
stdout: 60 km/h
